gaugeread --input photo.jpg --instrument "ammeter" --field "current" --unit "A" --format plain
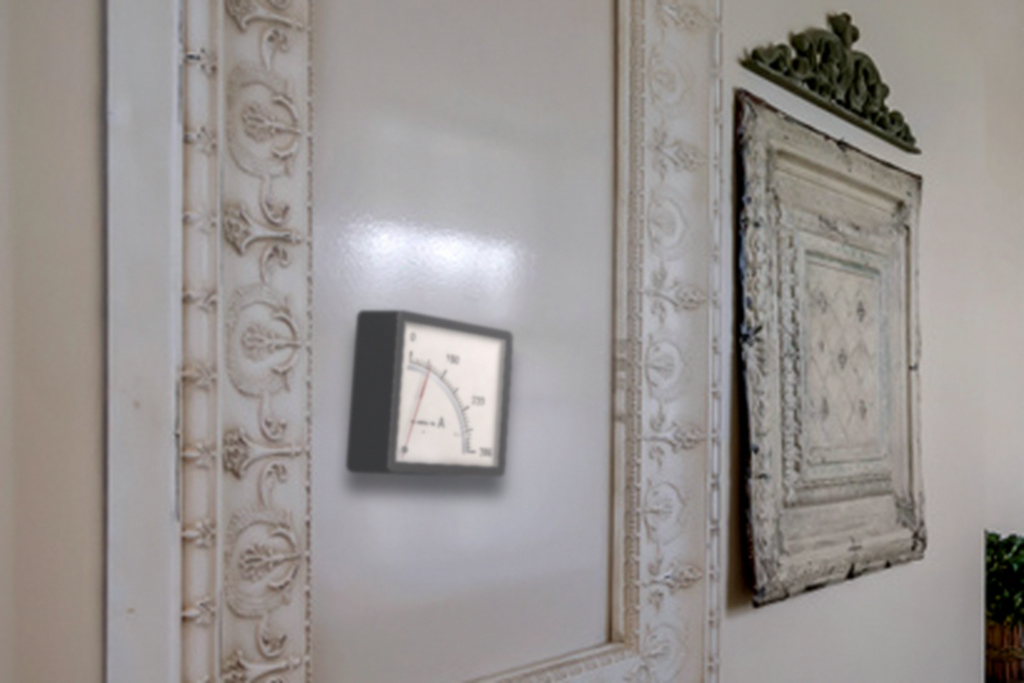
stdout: 50 A
